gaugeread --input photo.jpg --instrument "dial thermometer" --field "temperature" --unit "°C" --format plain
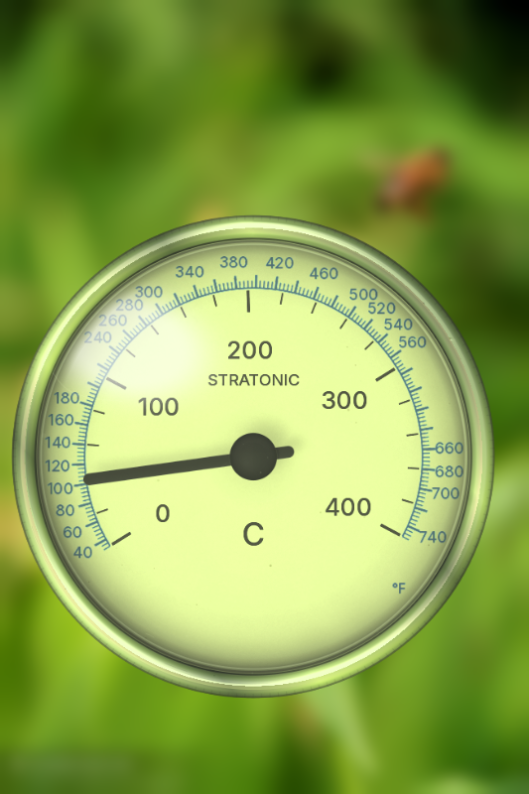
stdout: 40 °C
